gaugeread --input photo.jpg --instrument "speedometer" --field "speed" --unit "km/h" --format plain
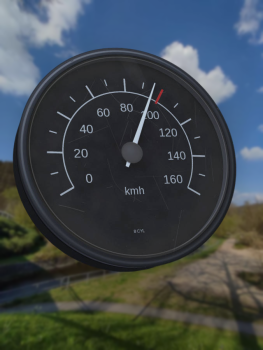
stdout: 95 km/h
